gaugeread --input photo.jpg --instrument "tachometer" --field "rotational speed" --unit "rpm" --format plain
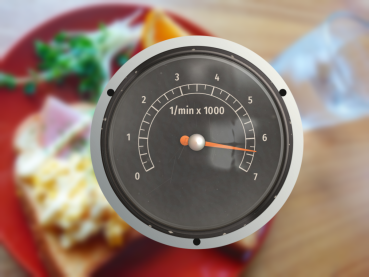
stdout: 6375 rpm
